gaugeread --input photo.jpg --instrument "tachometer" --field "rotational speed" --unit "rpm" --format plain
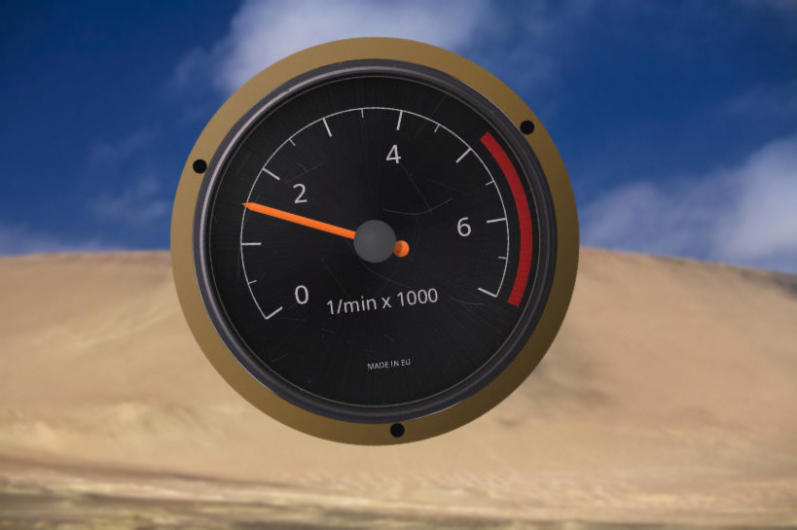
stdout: 1500 rpm
